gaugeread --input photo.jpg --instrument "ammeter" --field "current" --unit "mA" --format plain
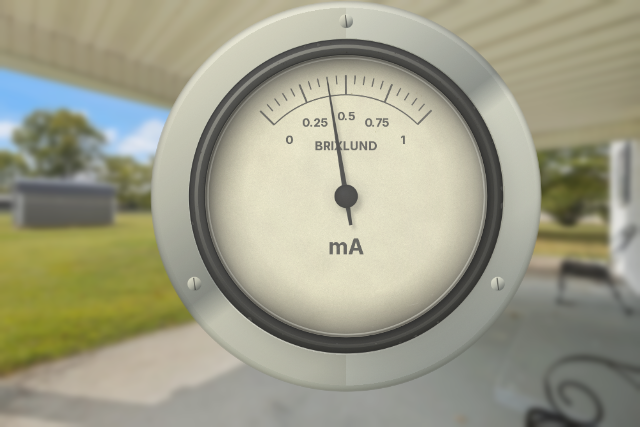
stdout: 0.4 mA
